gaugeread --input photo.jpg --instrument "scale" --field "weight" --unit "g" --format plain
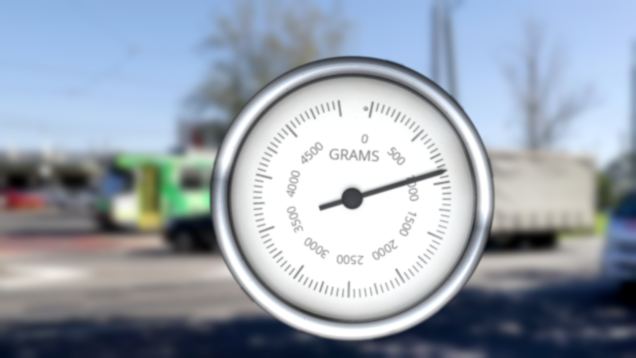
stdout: 900 g
